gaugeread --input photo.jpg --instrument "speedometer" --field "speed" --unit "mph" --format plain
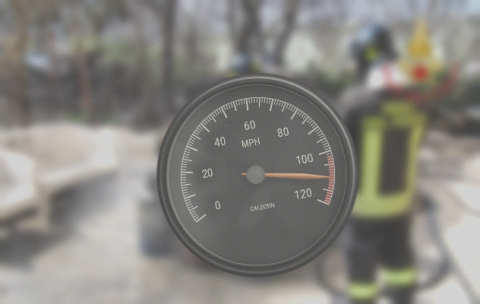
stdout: 110 mph
